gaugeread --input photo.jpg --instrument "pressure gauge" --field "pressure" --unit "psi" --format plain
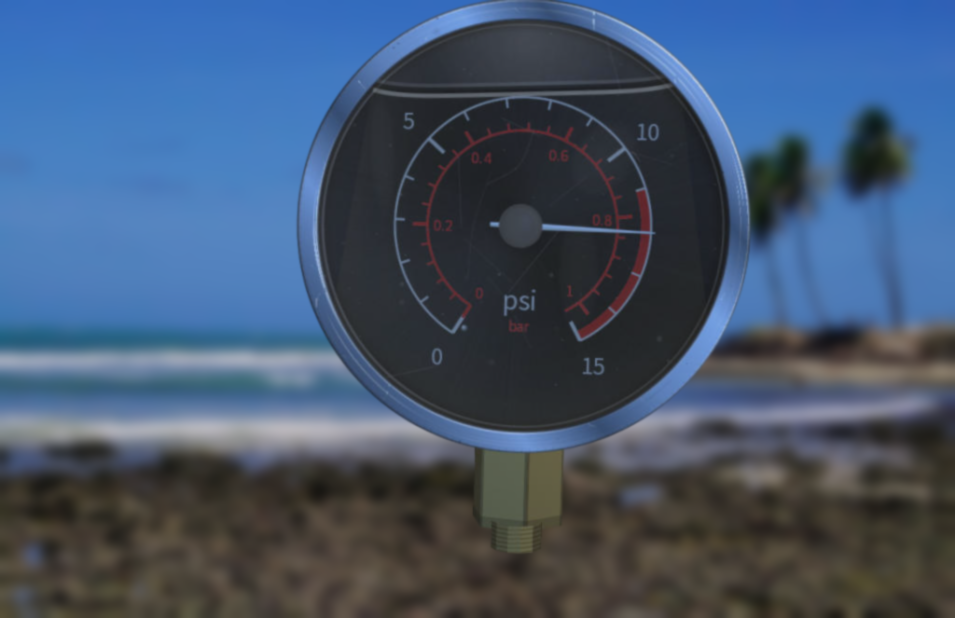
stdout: 12 psi
